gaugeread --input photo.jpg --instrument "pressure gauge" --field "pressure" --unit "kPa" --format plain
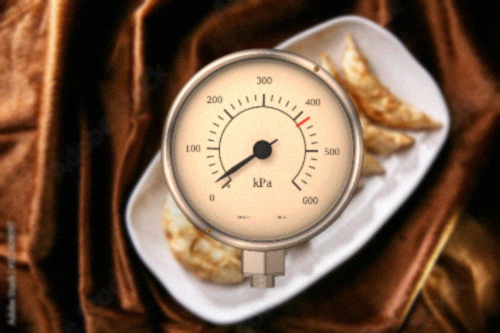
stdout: 20 kPa
